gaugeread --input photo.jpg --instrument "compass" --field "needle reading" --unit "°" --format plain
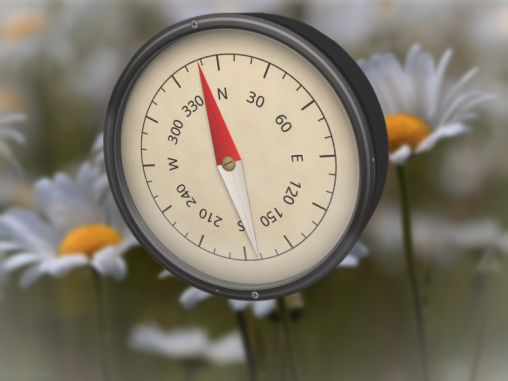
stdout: 350 °
